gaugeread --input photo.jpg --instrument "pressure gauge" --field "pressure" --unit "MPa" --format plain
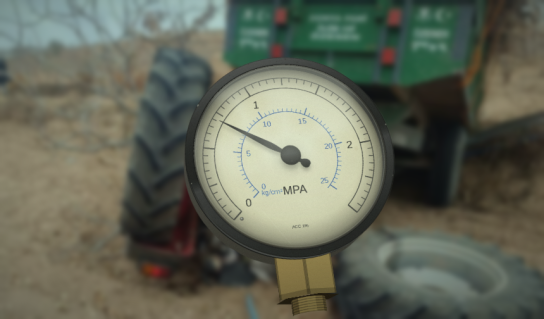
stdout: 0.7 MPa
